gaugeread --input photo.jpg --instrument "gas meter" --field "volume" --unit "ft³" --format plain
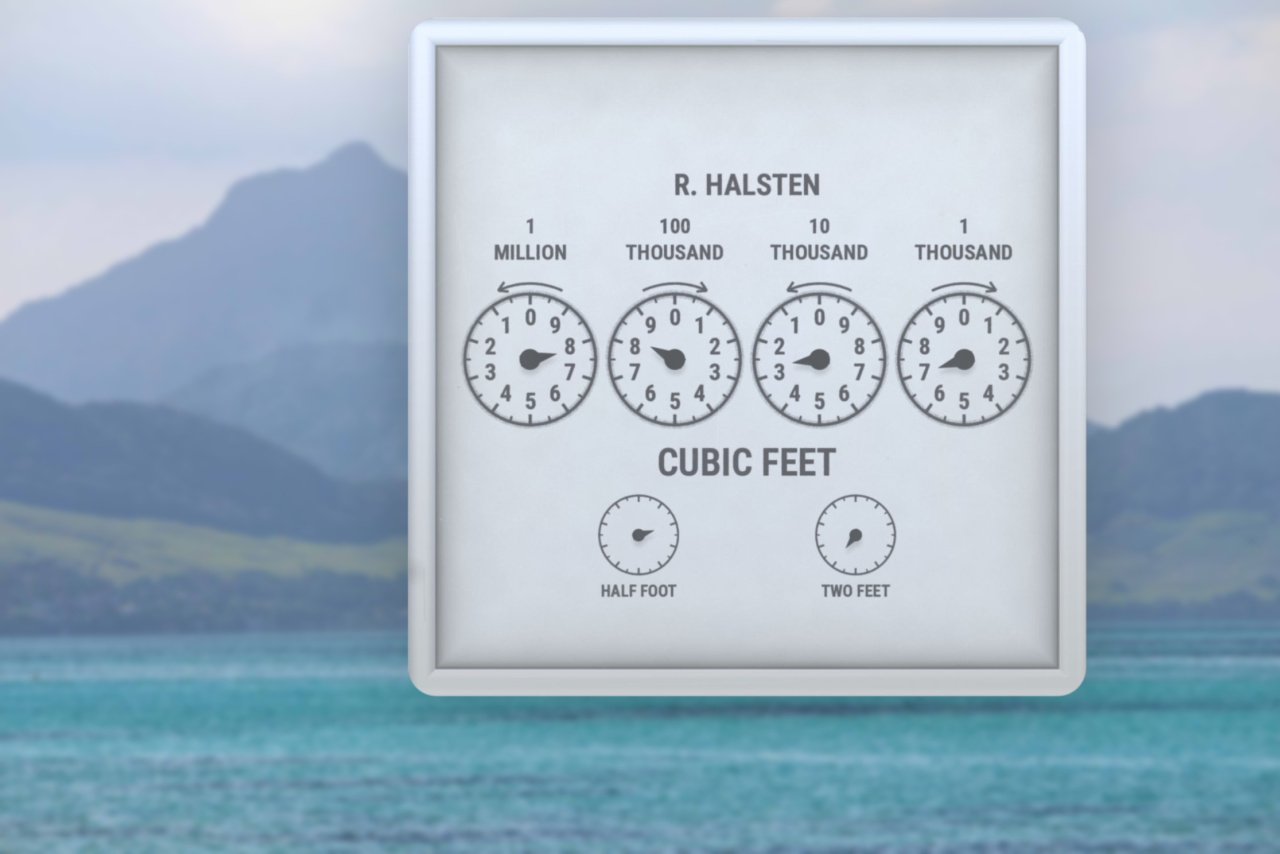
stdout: 782700 ft³
